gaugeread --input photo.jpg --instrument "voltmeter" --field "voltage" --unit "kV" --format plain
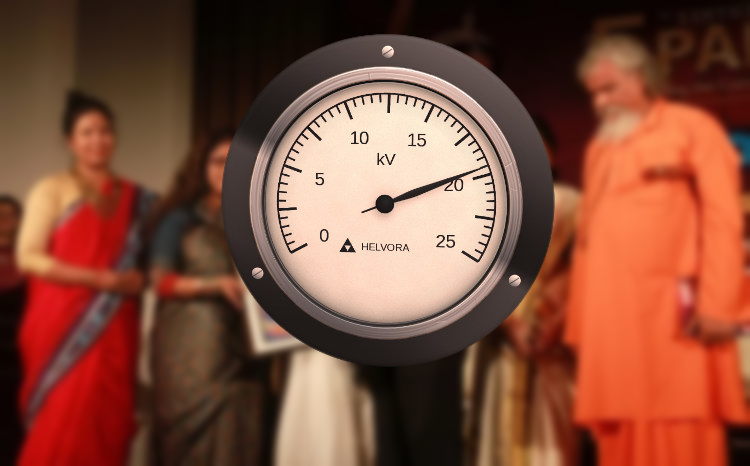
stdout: 19.5 kV
